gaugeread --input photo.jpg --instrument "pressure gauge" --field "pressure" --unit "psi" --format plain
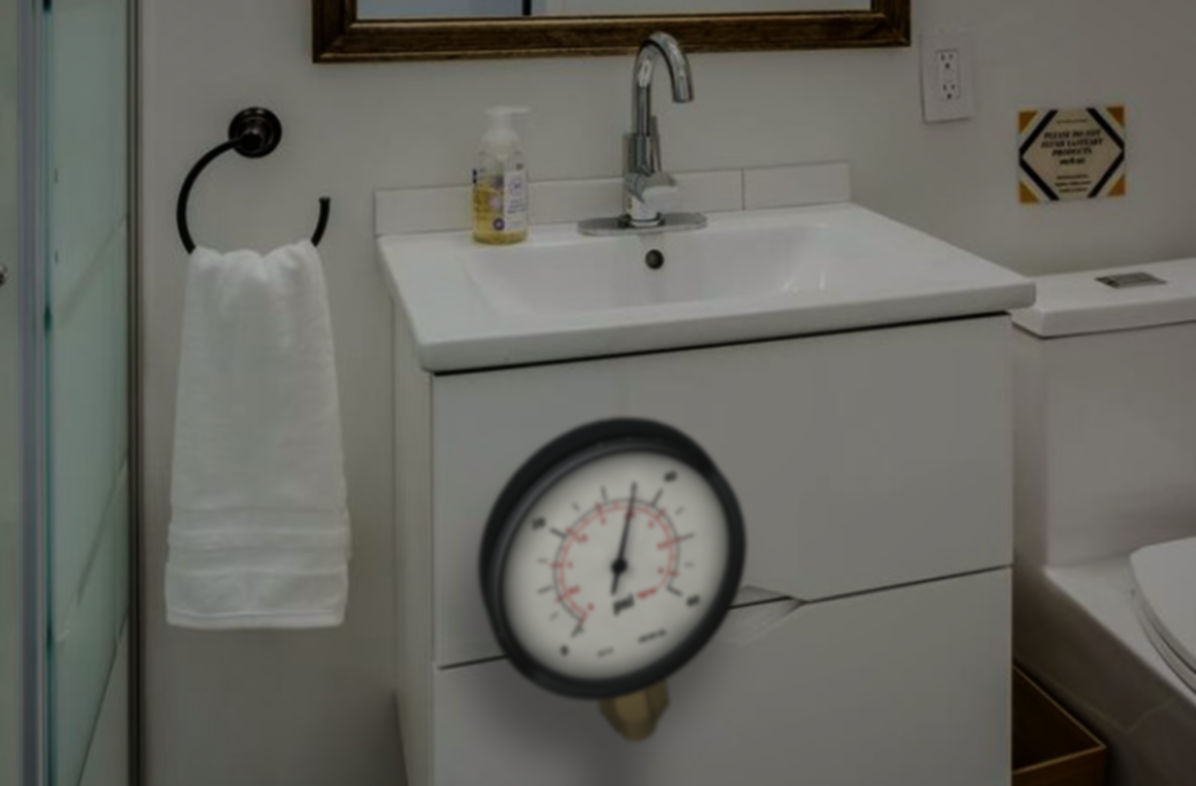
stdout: 35 psi
